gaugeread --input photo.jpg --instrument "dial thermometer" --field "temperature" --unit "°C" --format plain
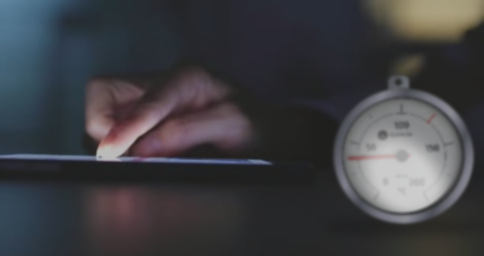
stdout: 37.5 °C
